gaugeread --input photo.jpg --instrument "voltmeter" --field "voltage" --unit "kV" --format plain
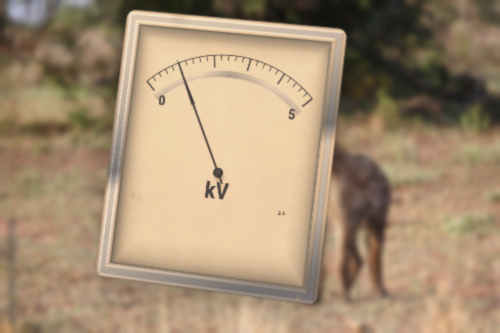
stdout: 1 kV
